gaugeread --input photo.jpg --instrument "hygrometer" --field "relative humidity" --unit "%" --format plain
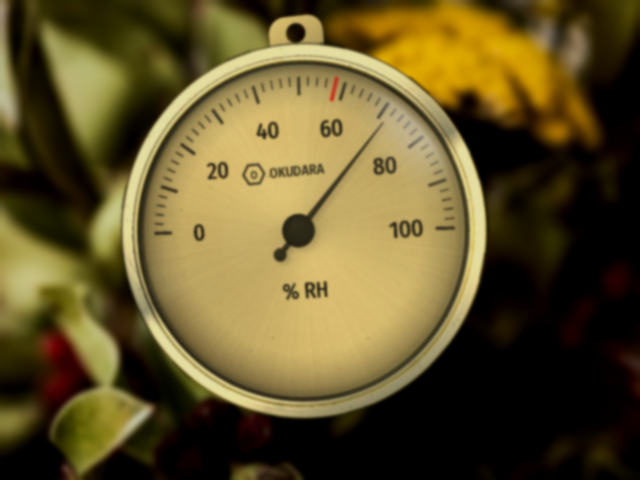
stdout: 72 %
